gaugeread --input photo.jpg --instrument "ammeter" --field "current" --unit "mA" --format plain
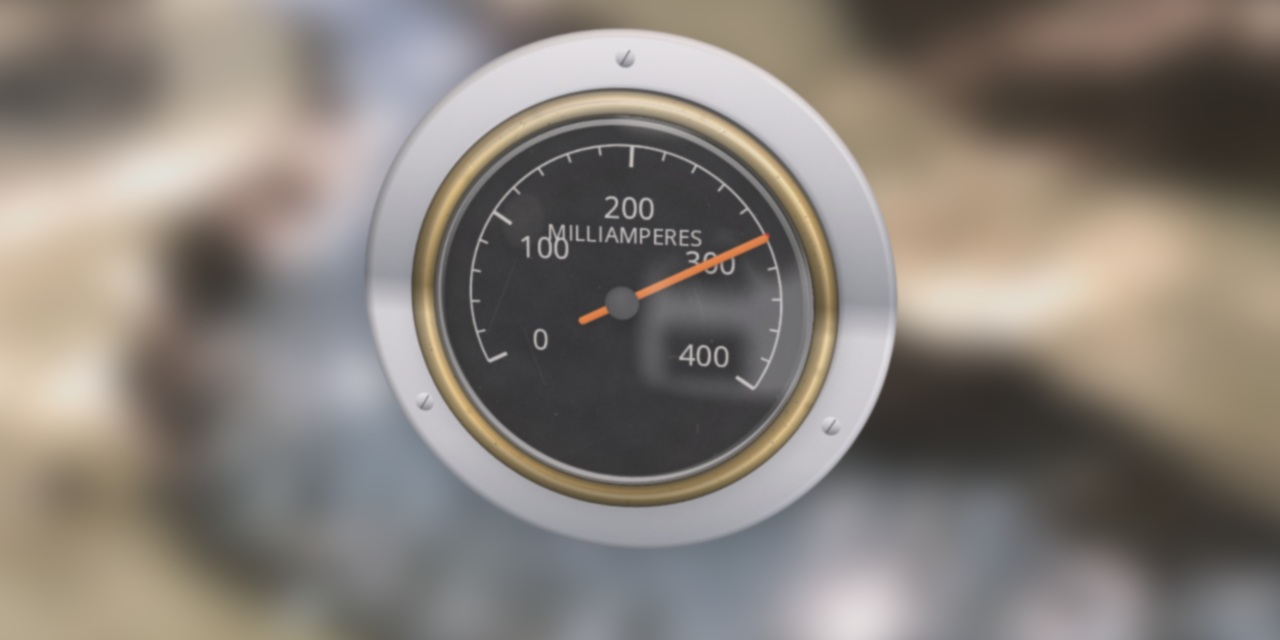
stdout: 300 mA
